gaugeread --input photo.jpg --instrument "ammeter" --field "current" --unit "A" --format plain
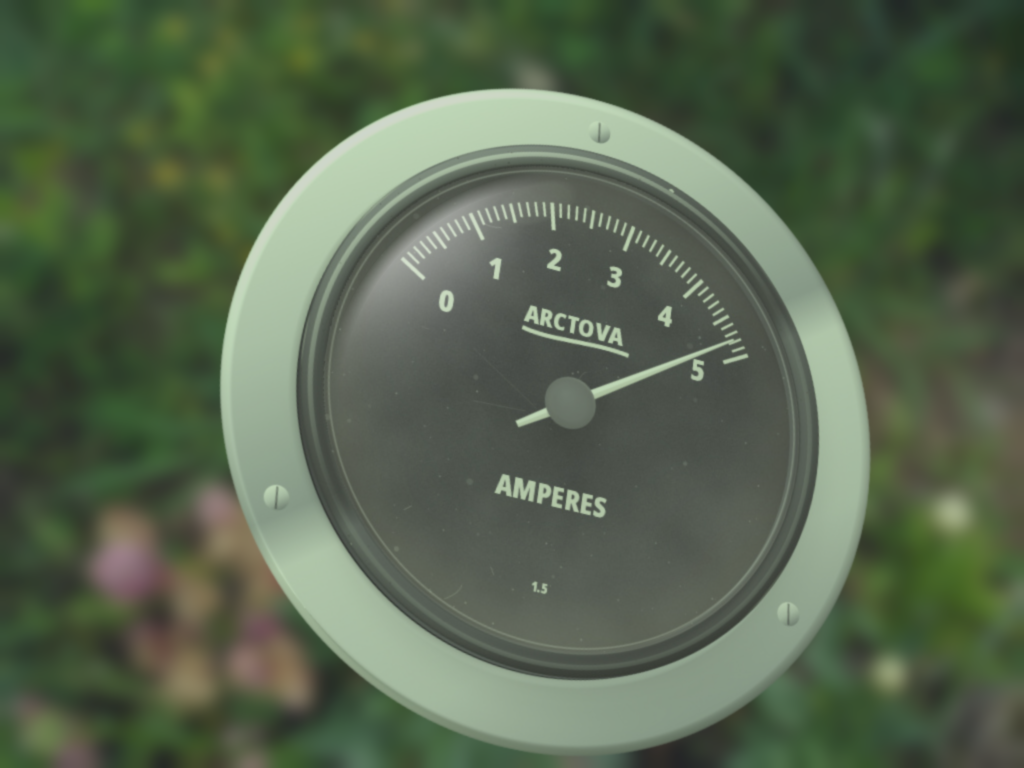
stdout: 4.8 A
